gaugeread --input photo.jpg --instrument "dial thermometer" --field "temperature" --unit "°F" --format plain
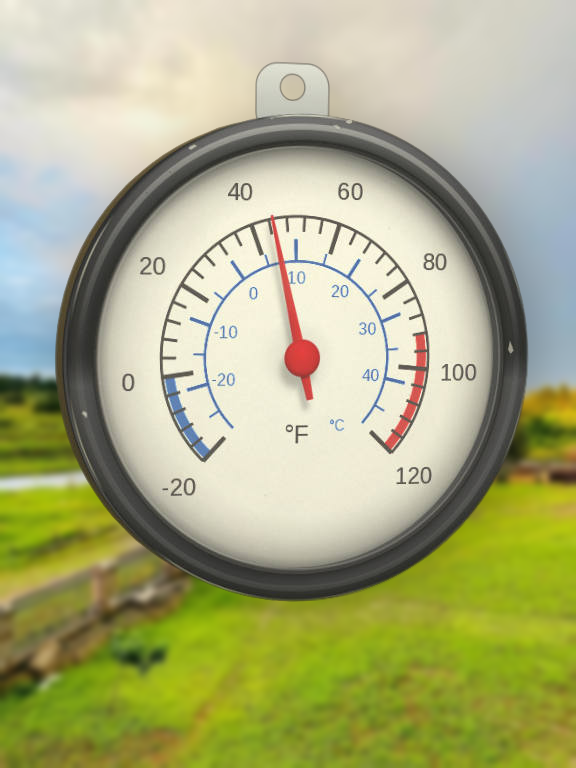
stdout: 44 °F
